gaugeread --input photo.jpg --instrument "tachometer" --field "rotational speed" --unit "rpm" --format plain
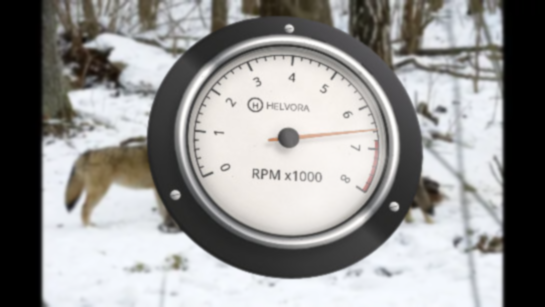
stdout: 6600 rpm
